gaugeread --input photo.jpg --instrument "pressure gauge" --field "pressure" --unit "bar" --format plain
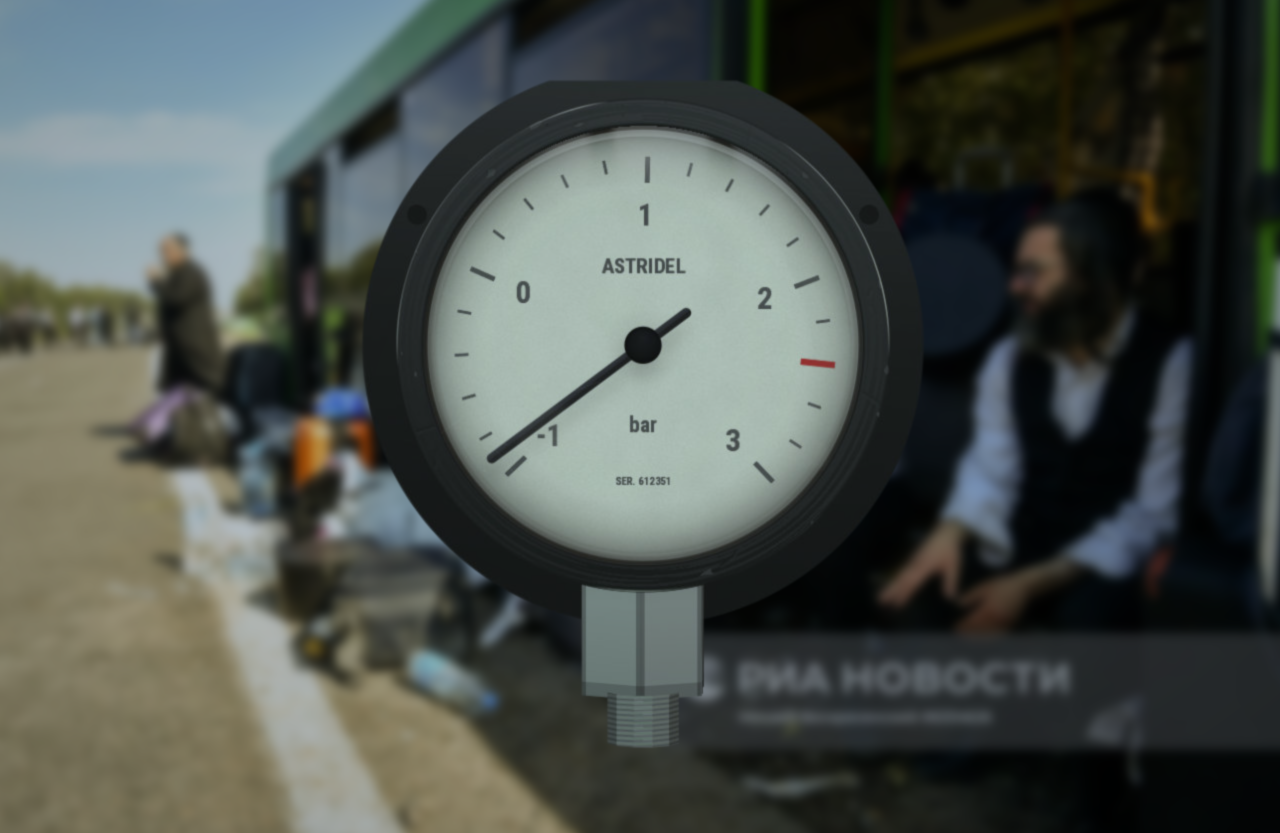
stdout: -0.9 bar
